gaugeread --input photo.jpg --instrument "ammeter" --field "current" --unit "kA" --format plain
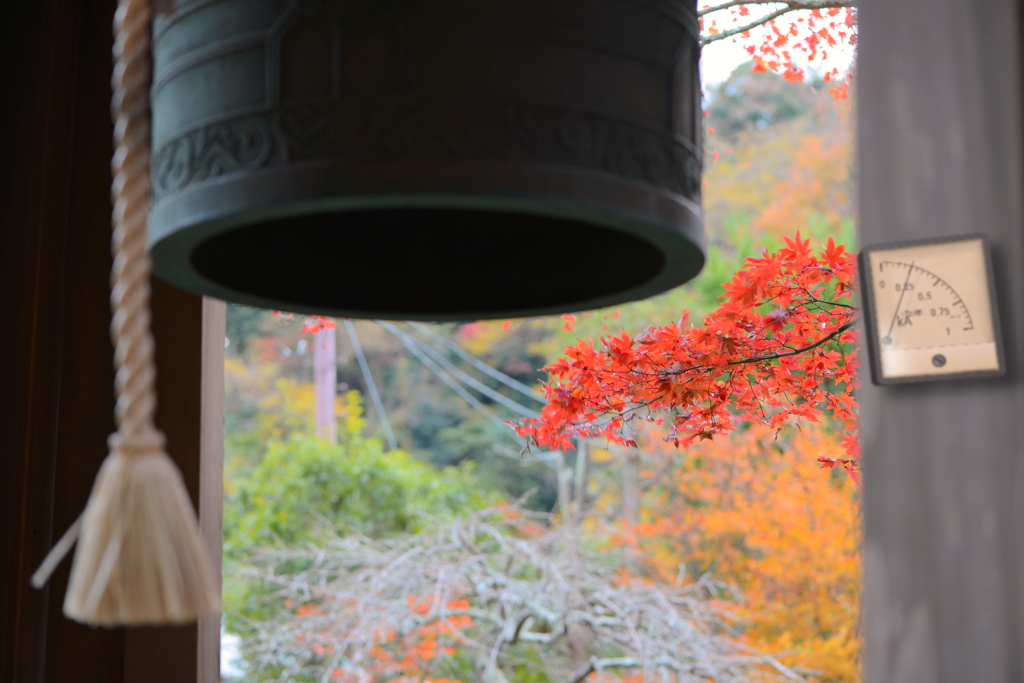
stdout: 0.25 kA
